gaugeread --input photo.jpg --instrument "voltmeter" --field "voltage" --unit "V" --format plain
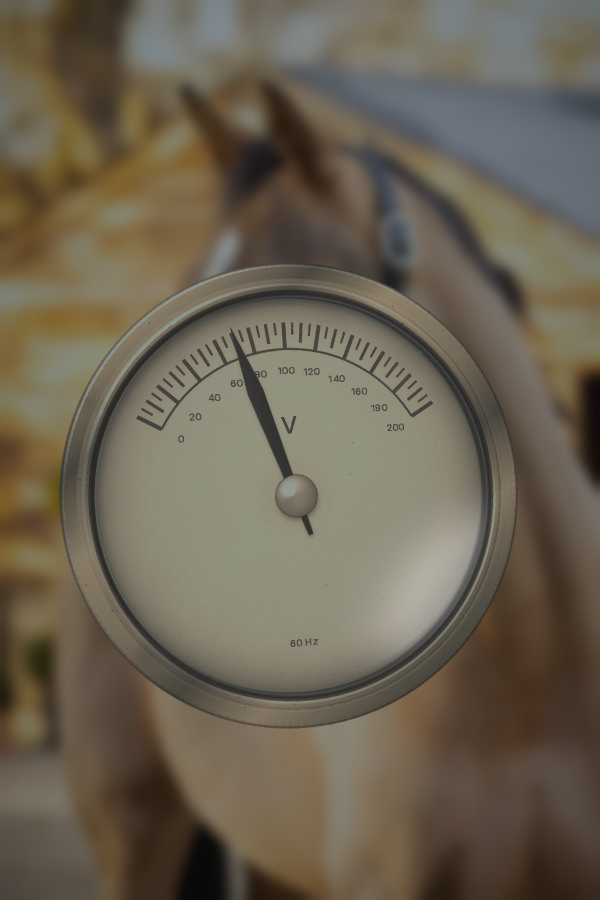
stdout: 70 V
